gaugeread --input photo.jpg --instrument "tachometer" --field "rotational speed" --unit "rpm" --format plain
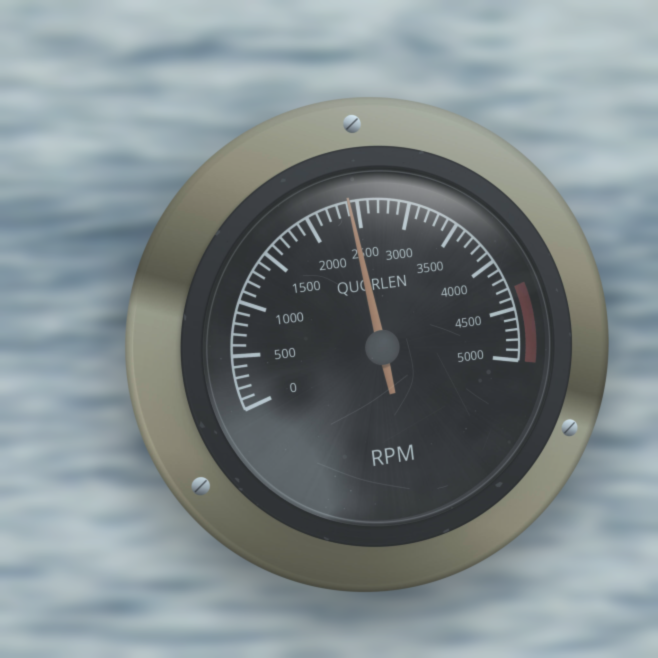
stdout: 2400 rpm
